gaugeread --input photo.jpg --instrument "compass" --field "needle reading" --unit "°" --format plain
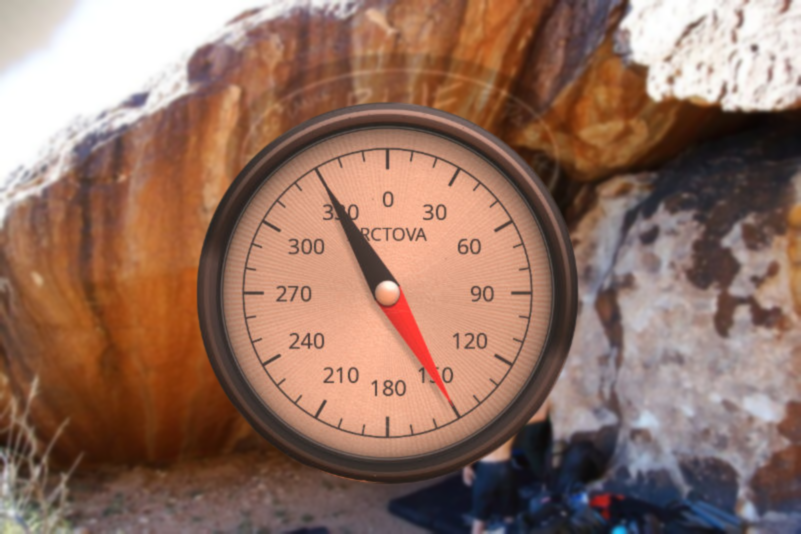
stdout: 150 °
